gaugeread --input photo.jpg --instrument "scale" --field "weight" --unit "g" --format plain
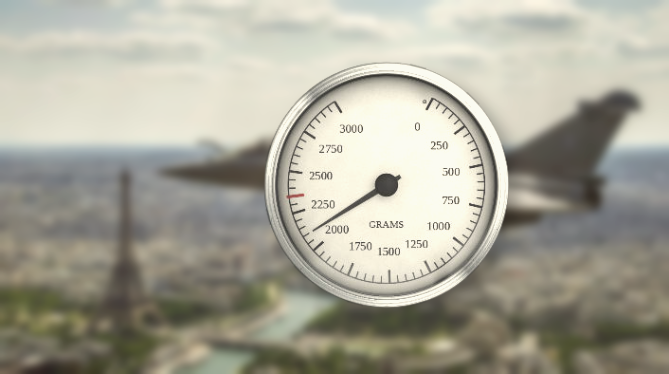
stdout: 2100 g
